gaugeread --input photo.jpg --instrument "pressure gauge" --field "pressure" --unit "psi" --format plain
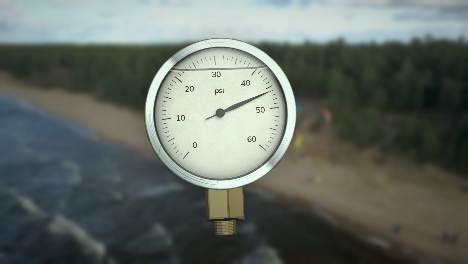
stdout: 46 psi
